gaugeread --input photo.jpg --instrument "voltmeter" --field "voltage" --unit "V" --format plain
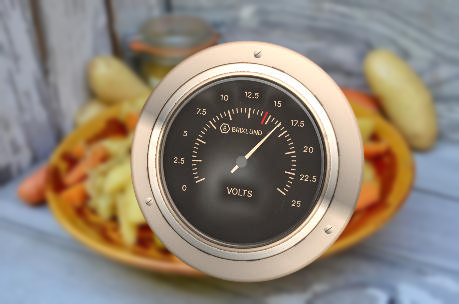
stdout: 16.5 V
